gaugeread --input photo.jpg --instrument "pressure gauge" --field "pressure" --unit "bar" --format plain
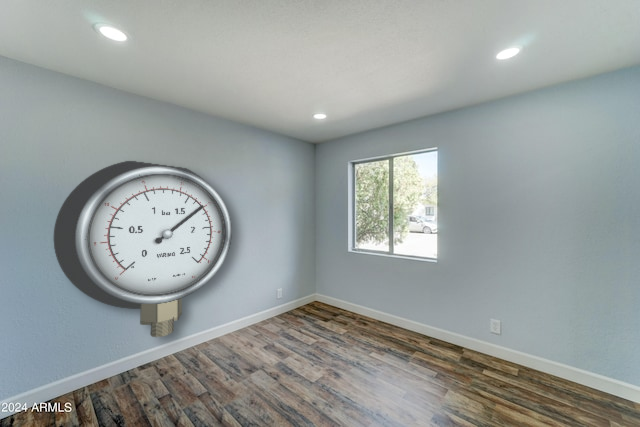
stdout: 1.7 bar
